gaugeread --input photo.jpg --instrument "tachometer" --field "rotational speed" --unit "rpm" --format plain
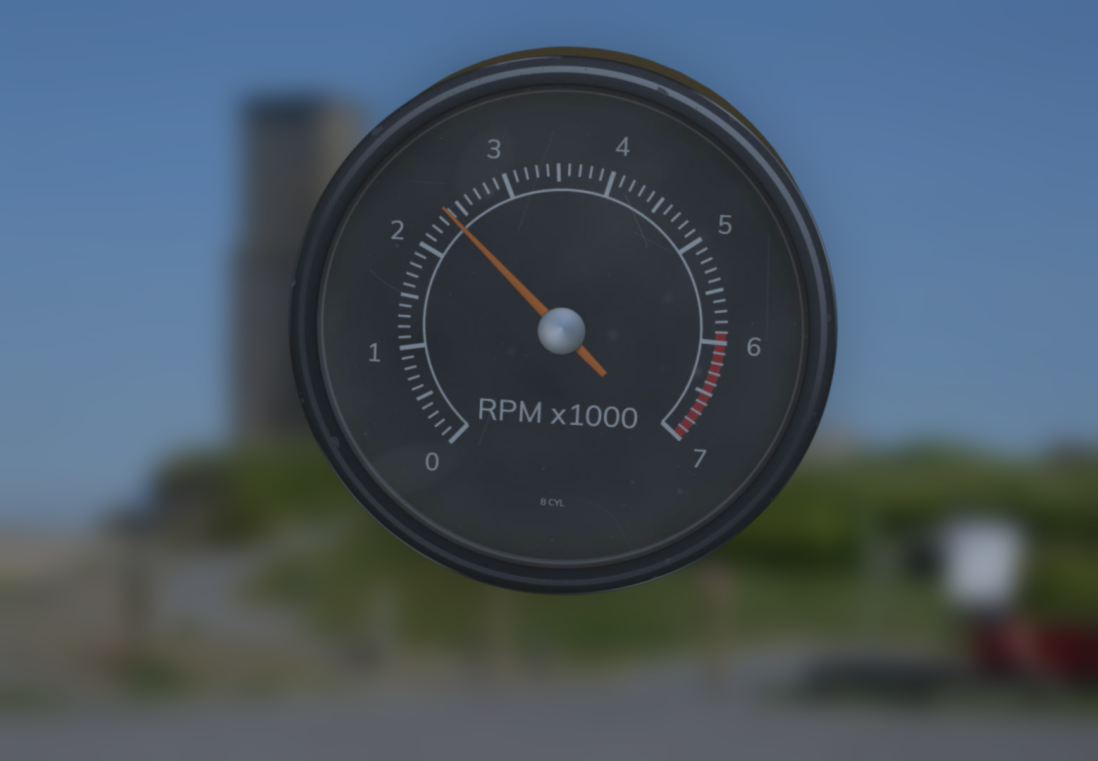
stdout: 2400 rpm
